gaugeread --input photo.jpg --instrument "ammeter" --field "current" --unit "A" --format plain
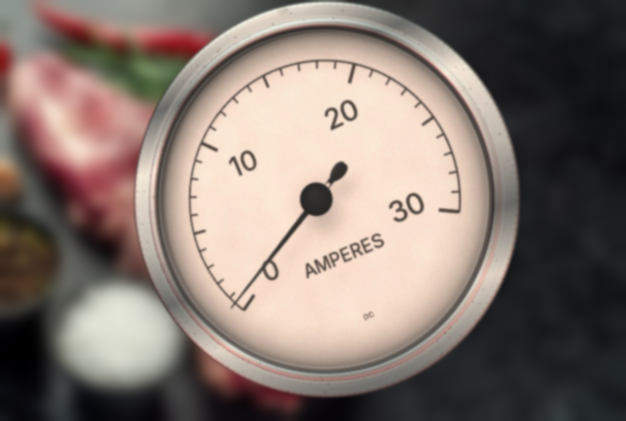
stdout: 0.5 A
